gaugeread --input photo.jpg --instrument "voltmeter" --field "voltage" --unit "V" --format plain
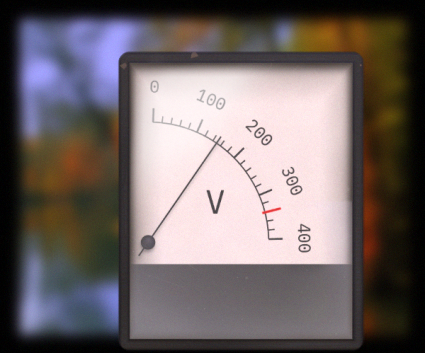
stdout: 150 V
